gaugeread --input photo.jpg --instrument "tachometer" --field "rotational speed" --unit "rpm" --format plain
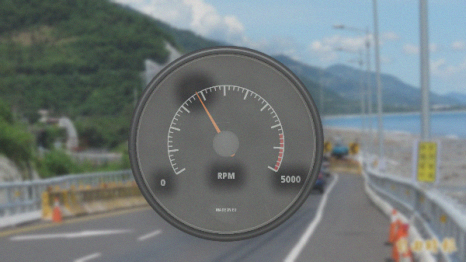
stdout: 1900 rpm
